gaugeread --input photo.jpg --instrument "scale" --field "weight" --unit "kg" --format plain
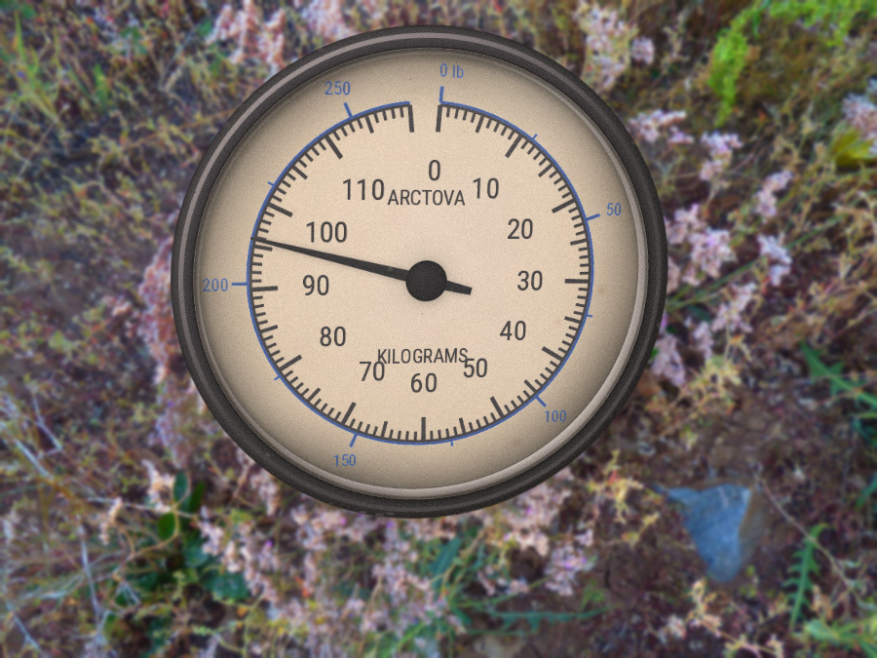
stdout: 96 kg
